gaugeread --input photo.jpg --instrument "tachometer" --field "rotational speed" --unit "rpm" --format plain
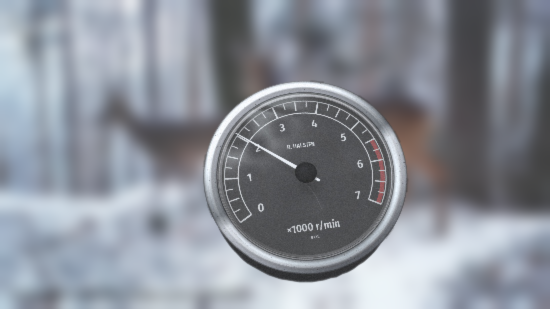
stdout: 2000 rpm
